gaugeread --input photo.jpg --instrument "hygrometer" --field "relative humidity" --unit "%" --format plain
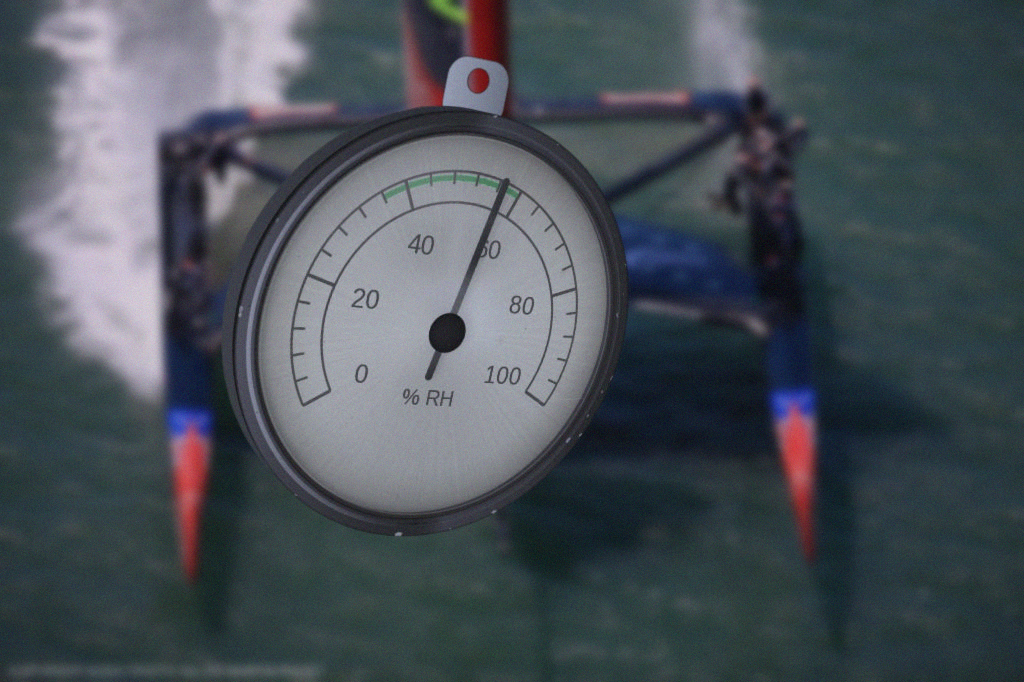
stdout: 56 %
